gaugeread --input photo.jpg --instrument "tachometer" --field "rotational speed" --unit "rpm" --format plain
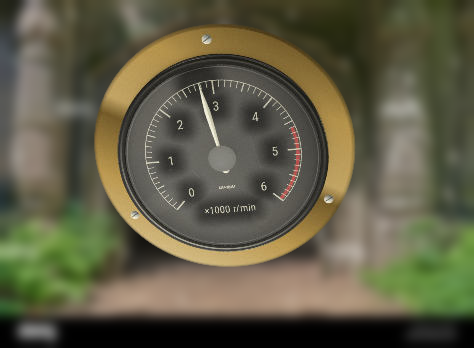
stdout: 2800 rpm
